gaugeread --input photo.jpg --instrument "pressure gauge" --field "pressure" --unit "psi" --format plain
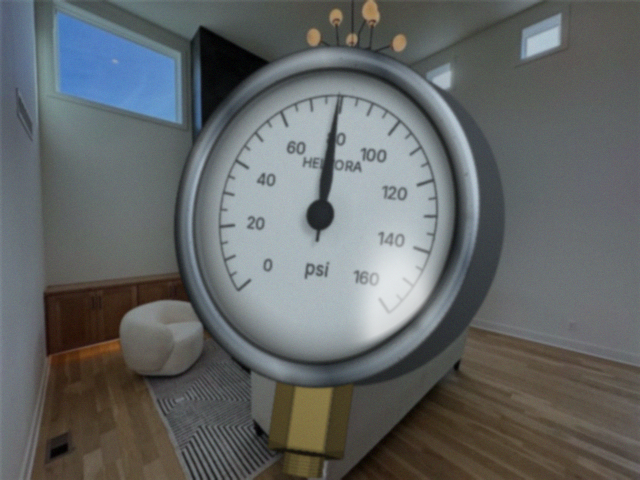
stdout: 80 psi
